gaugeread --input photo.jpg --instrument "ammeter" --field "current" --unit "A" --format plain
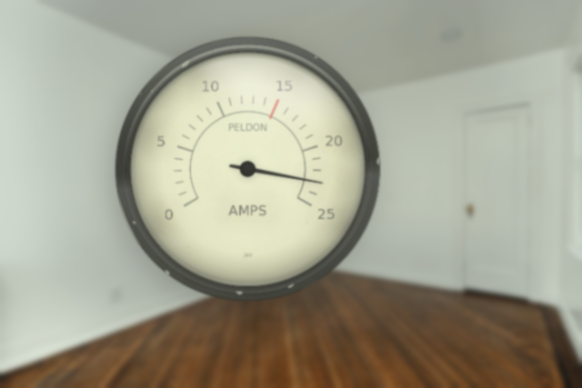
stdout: 23 A
